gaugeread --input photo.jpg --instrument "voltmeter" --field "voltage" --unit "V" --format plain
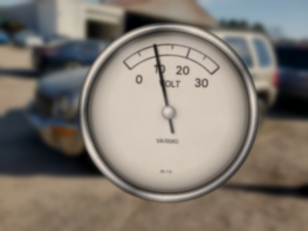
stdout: 10 V
